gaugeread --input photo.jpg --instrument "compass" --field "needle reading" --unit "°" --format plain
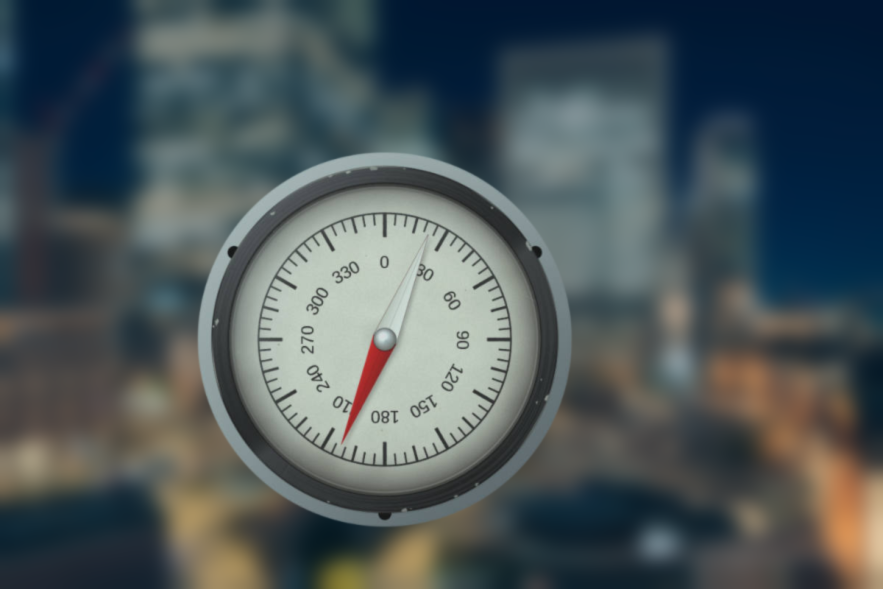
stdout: 202.5 °
